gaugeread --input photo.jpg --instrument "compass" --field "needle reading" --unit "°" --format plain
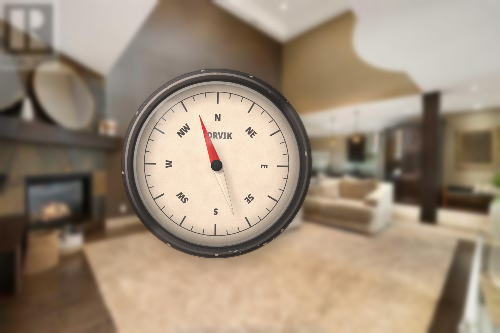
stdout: 340 °
